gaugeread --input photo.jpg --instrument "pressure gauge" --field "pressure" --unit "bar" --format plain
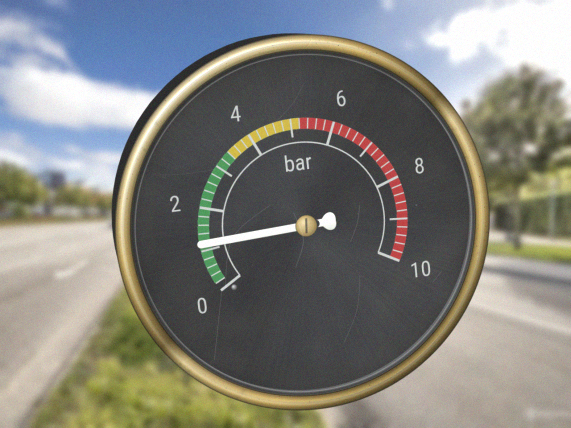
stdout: 1.2 bar
